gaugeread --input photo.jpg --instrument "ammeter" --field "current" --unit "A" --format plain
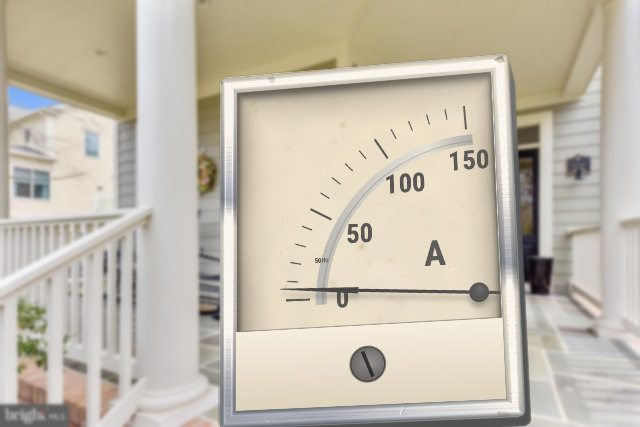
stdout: 5 A
